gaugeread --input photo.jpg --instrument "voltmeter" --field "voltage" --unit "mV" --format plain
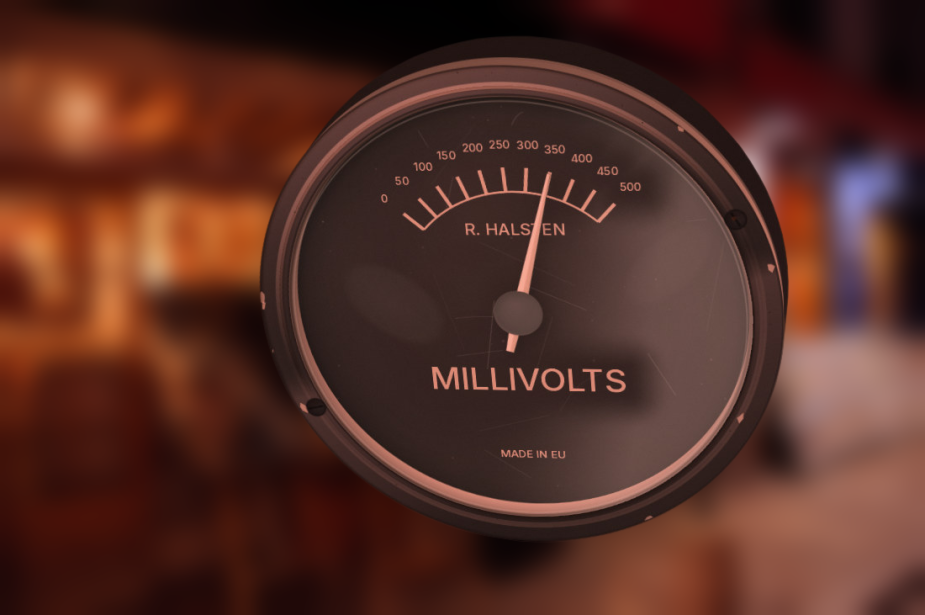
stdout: 350 mV
